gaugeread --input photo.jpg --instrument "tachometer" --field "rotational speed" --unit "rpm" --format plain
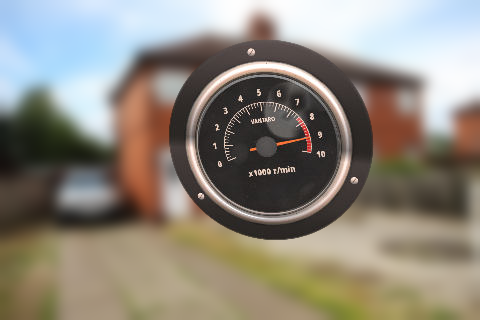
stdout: 9000 rpm
